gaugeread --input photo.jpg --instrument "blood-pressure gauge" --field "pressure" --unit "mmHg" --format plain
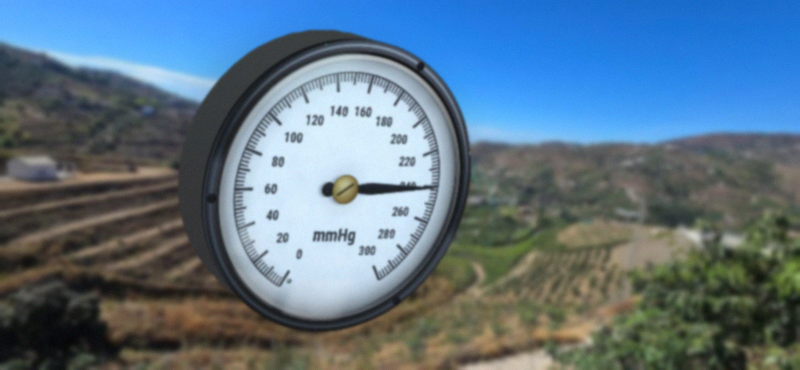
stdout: 240 mmHg
